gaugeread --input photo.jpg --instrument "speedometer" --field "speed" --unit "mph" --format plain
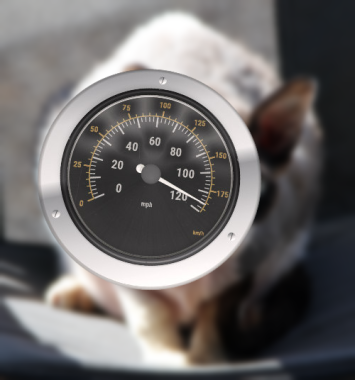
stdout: 116 mph
